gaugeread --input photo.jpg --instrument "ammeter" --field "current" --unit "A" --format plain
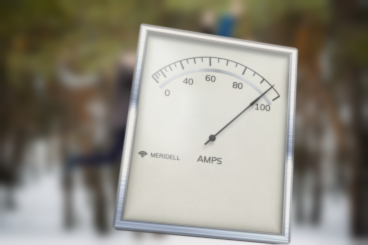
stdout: 95 A
